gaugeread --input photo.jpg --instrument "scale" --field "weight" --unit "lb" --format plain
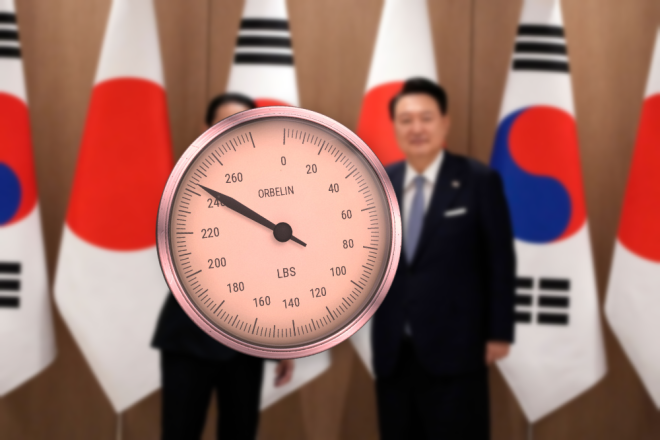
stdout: 244 lb
